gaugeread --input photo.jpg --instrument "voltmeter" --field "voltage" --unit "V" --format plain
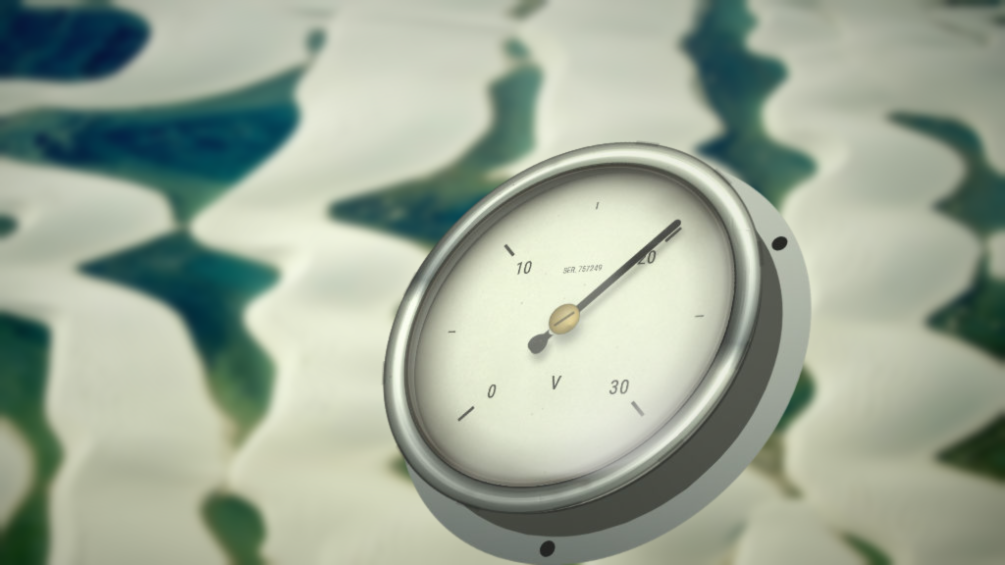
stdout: 20 V
